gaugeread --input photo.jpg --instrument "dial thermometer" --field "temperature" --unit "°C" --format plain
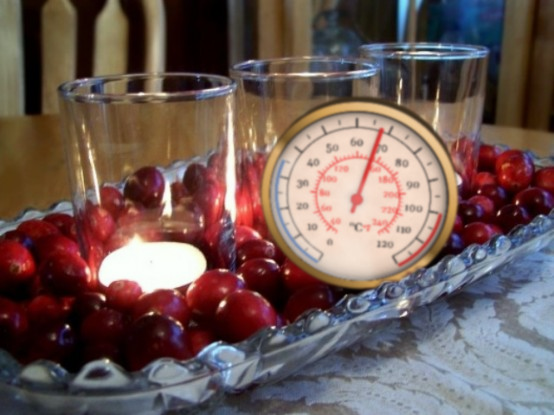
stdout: 67.5 °C
